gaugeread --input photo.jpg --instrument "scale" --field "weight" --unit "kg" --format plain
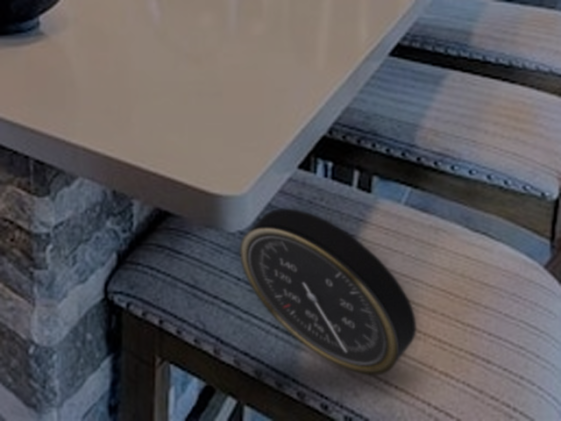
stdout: 60 kg
